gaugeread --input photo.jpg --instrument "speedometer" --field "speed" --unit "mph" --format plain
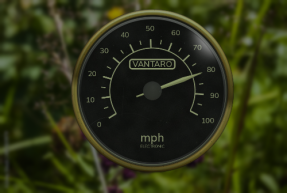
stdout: 80 mph
